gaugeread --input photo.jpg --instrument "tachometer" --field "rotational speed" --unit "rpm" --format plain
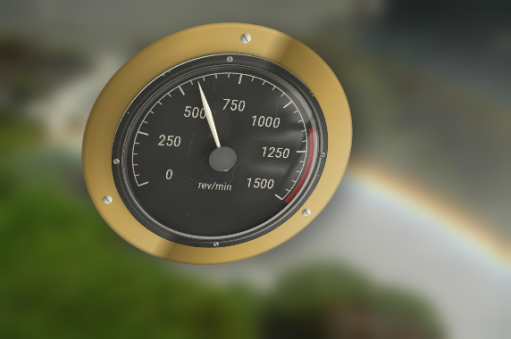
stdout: 575 rpm
